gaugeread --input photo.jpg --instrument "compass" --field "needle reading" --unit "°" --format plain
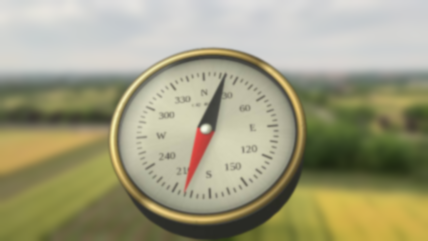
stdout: 200 °
